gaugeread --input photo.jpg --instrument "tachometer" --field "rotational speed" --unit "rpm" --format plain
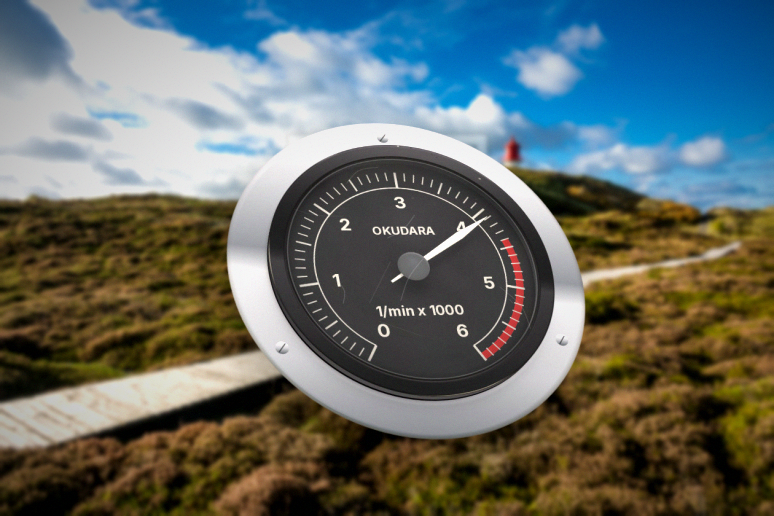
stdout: 4100 rpm
